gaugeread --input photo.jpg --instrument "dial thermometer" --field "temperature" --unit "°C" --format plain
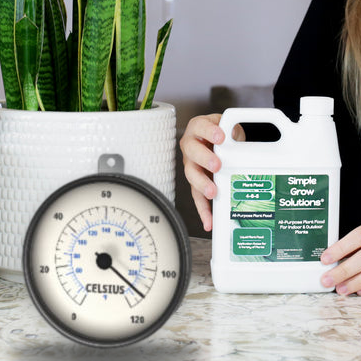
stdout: 112 °C
